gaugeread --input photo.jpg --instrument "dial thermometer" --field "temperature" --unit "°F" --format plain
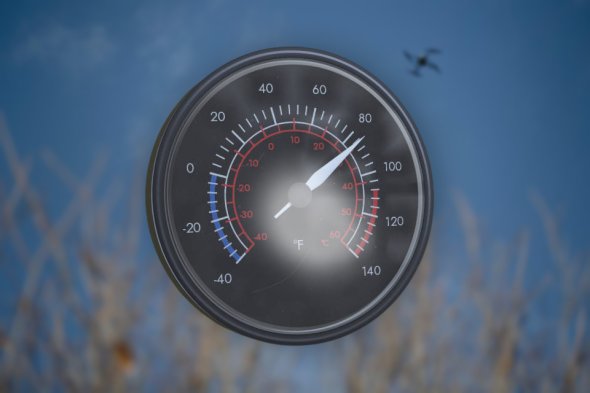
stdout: 84 °F
